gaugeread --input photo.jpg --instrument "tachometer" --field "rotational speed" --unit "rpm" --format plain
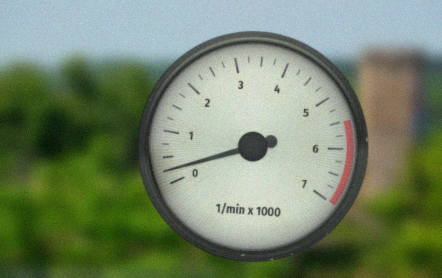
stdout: 250 rpm
